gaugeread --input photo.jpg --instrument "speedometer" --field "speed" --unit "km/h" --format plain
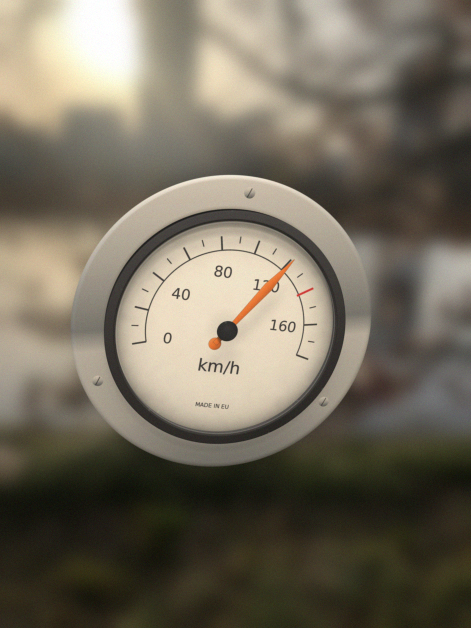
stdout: 120 km/h
